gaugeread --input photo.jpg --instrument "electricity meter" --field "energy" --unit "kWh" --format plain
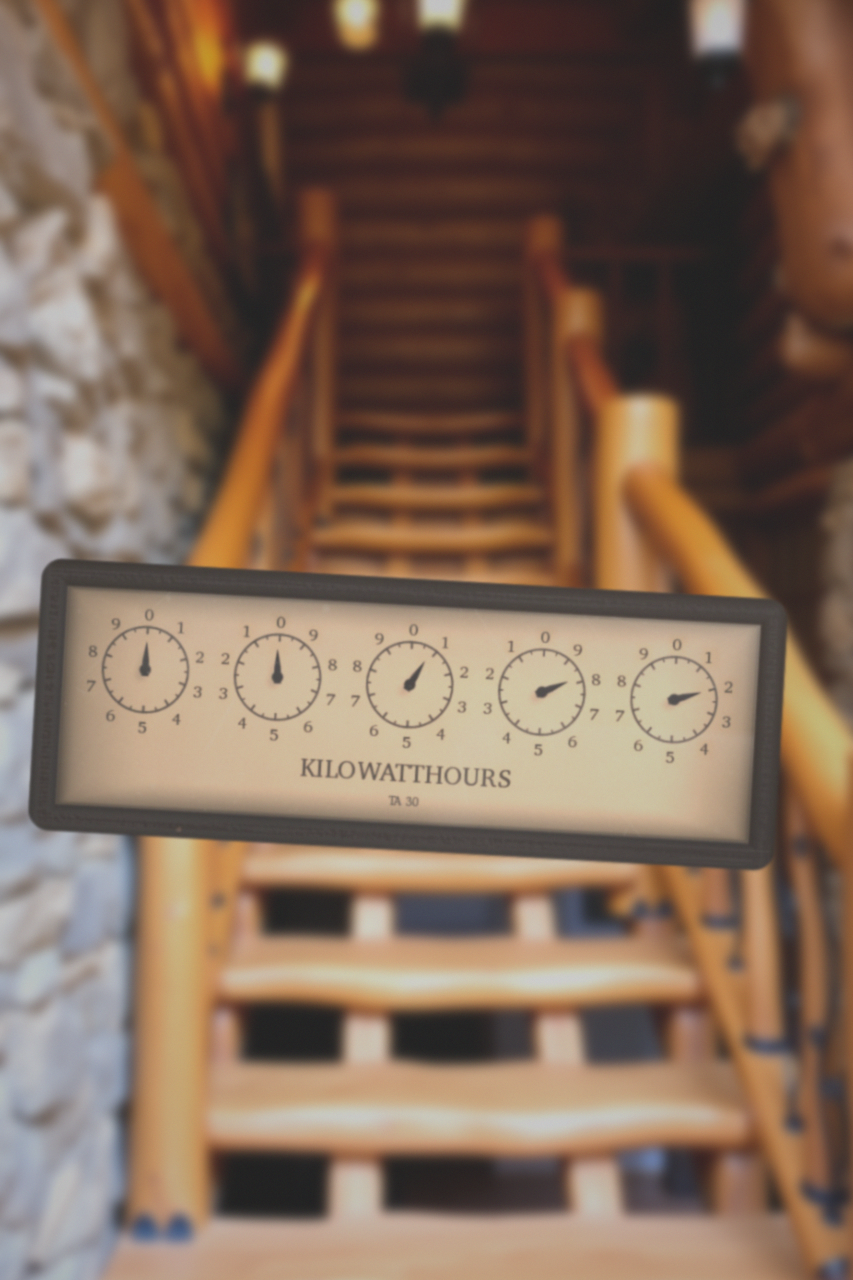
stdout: 82 kWh
